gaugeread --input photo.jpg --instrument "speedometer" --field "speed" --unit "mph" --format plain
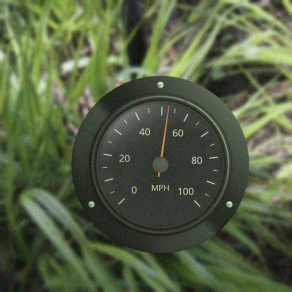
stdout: 52.5 mph
